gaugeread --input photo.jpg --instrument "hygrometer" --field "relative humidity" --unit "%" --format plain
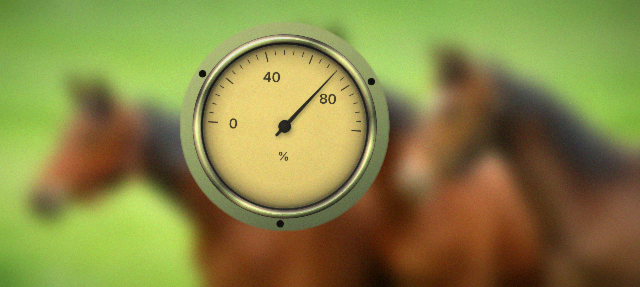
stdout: 72 %
